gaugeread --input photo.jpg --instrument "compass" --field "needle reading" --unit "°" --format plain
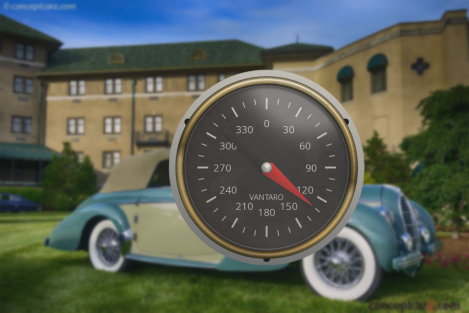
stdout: 130 °
